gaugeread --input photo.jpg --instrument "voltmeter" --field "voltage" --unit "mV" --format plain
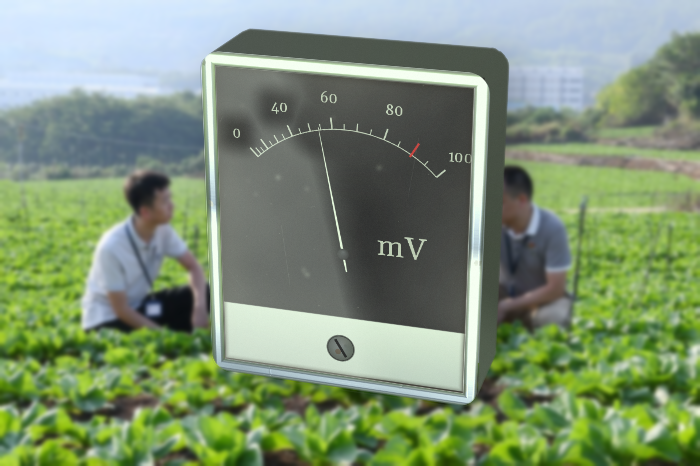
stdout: 55 mV
